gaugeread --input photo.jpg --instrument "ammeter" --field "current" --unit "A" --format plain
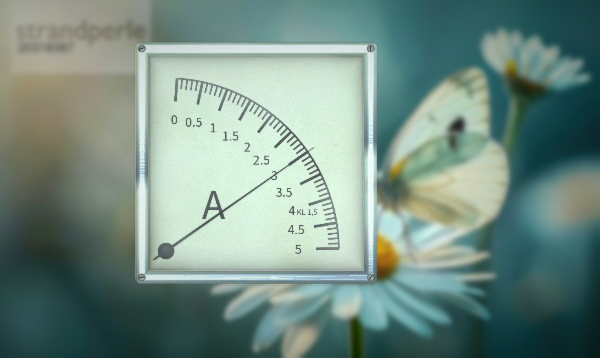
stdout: 3 A
